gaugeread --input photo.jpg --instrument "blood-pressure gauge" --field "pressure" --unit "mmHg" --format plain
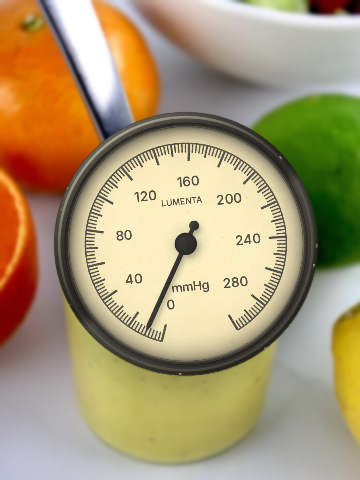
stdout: 10 mmHg
